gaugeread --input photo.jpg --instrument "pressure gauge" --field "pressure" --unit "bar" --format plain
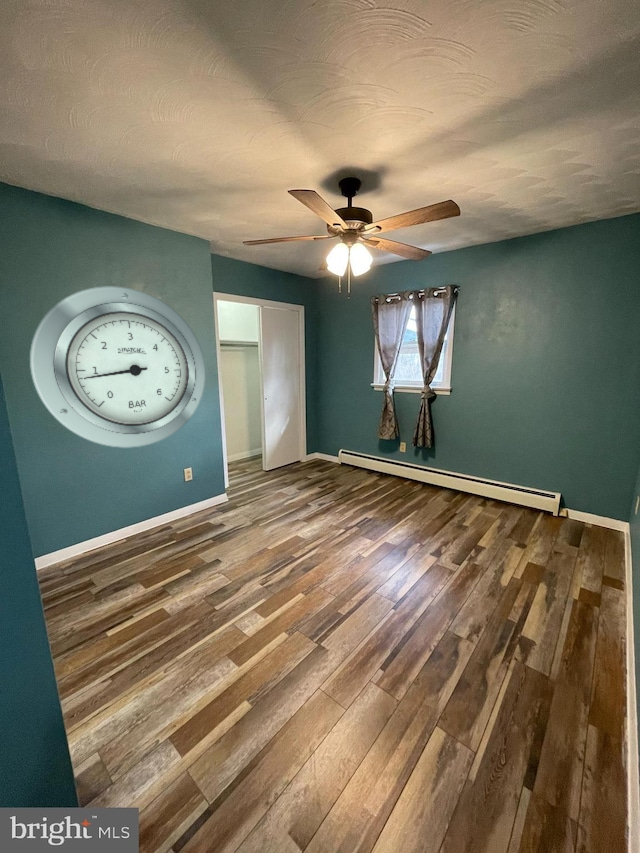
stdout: 0.8 bar
